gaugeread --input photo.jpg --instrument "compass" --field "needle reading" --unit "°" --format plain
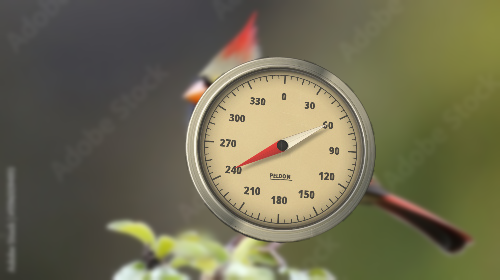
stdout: 240 °
